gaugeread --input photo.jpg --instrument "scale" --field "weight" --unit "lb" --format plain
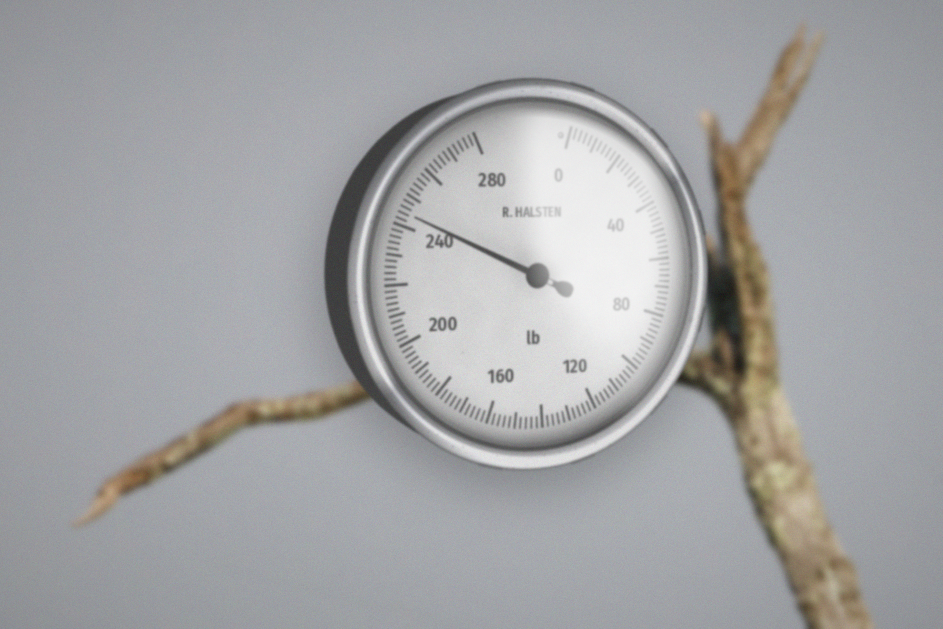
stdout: 244 lb
